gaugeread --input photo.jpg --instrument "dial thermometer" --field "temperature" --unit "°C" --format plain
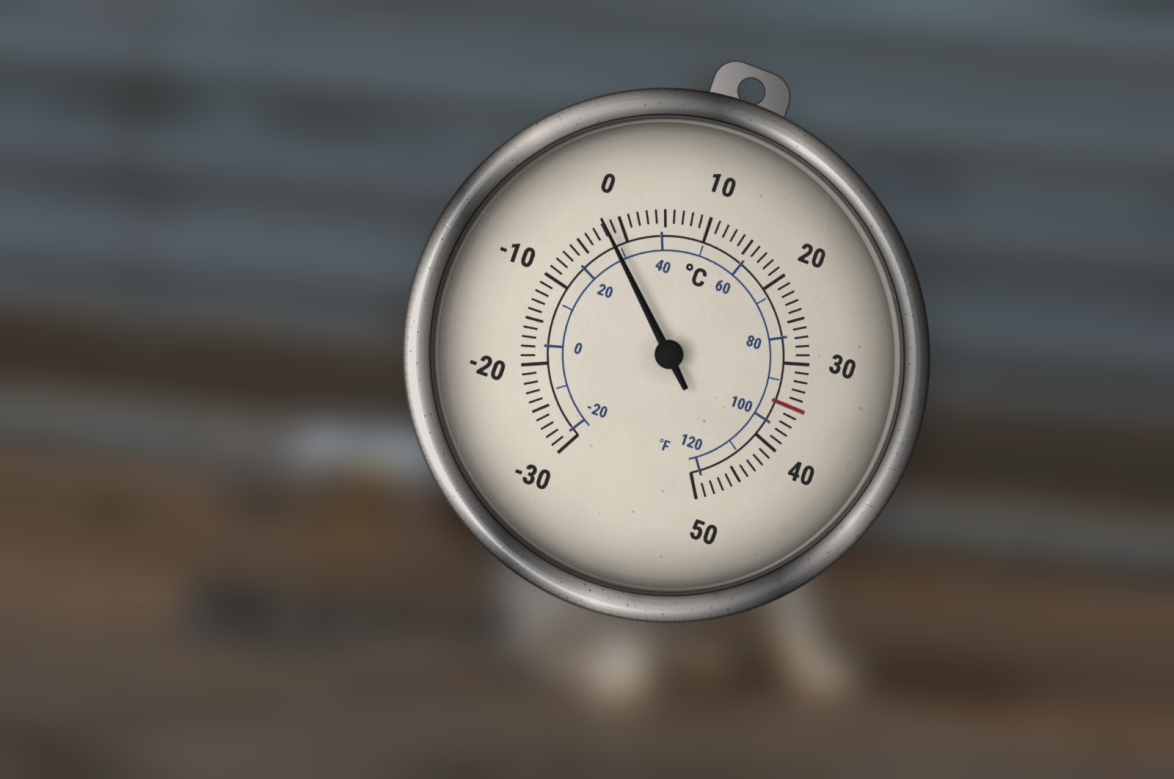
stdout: -2 °C
